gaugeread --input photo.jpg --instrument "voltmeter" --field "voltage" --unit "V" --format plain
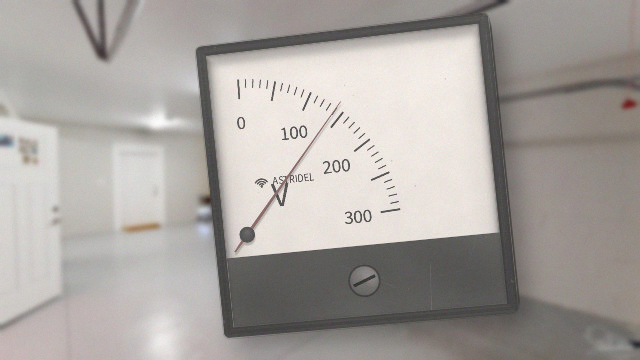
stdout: 140 V
